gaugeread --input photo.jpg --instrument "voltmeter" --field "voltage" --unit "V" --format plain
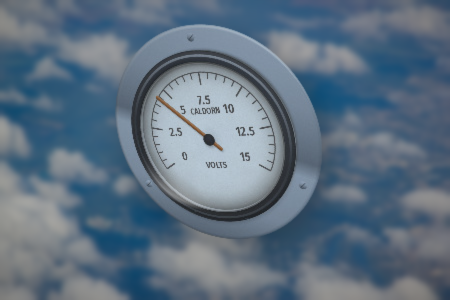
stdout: 4.5 V
